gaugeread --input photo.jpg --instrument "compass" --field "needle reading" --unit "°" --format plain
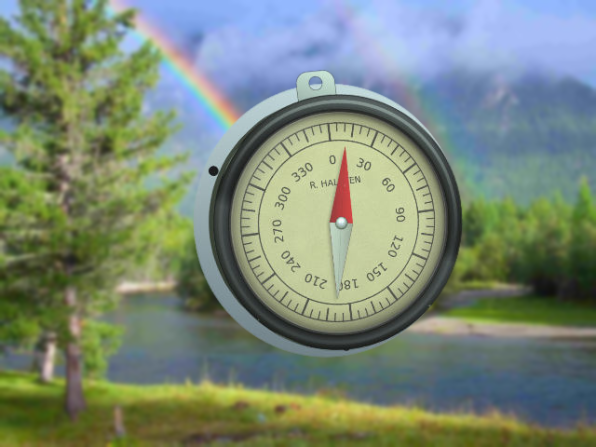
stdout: 10 °
